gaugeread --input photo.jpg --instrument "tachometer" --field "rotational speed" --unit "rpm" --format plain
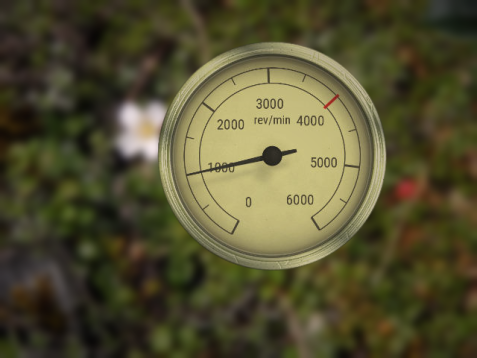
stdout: 1000 rpm
